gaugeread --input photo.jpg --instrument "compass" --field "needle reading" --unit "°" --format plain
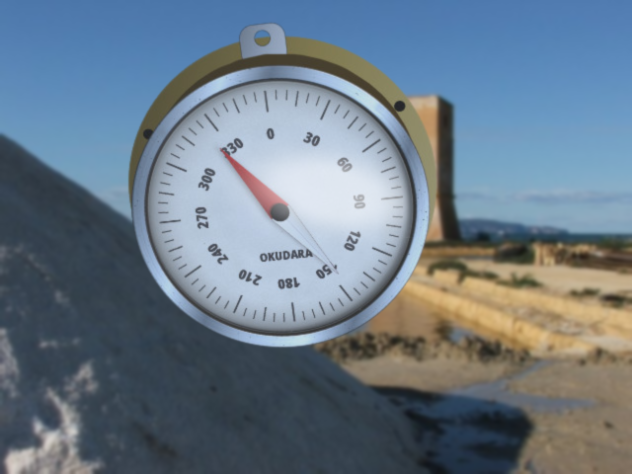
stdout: 325 °
